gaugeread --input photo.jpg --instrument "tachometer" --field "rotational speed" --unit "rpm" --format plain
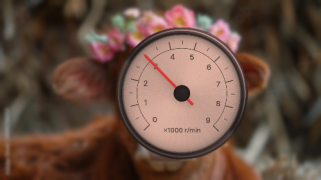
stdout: 3000 rpm
